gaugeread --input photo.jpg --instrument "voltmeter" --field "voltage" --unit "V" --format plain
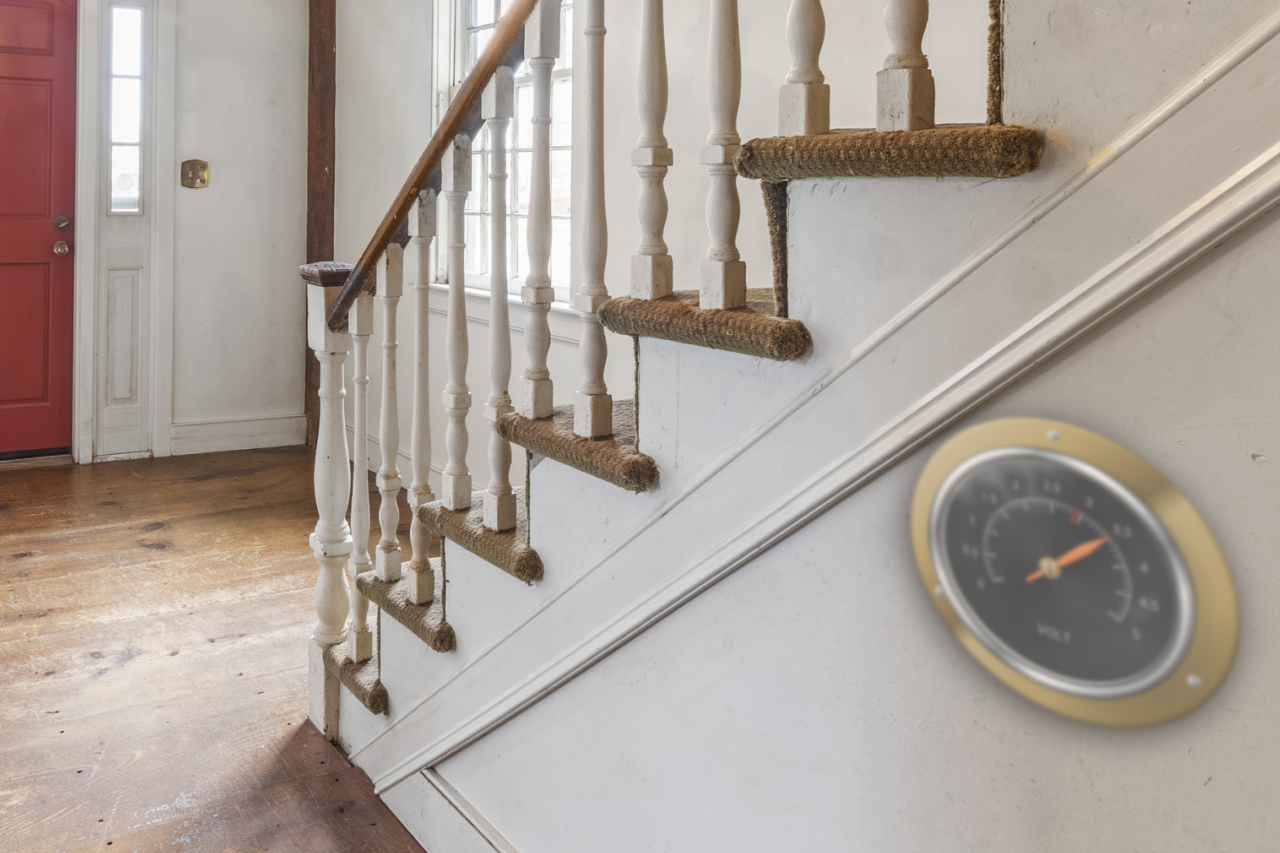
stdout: 3.5 V
